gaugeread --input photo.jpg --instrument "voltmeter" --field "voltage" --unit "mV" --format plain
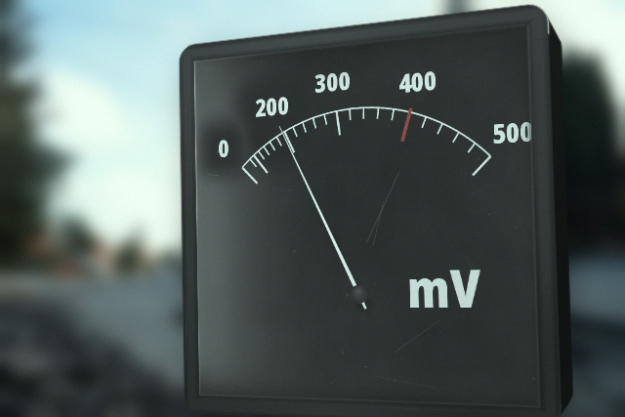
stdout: 200 mV
